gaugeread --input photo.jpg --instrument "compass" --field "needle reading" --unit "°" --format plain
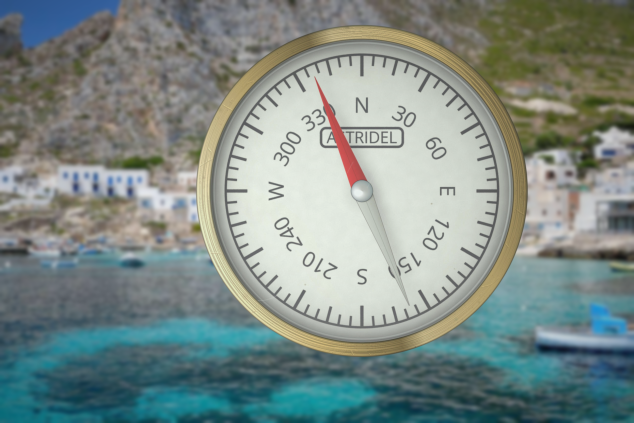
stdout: 337.5 °
